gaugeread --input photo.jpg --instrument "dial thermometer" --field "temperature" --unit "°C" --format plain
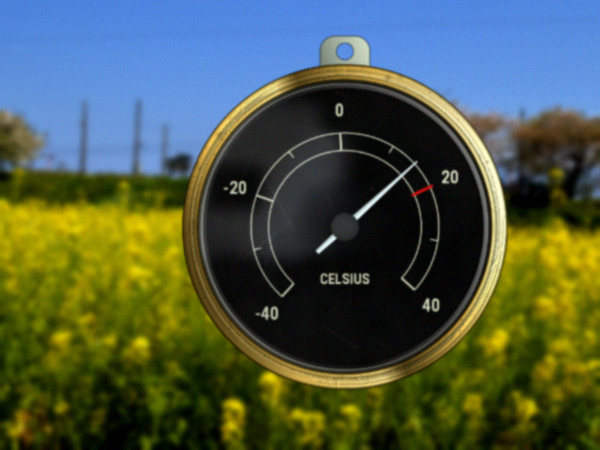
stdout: 15 °C
